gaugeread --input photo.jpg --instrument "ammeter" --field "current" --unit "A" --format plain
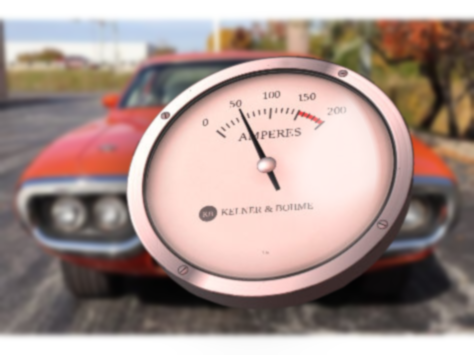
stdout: 50 A
